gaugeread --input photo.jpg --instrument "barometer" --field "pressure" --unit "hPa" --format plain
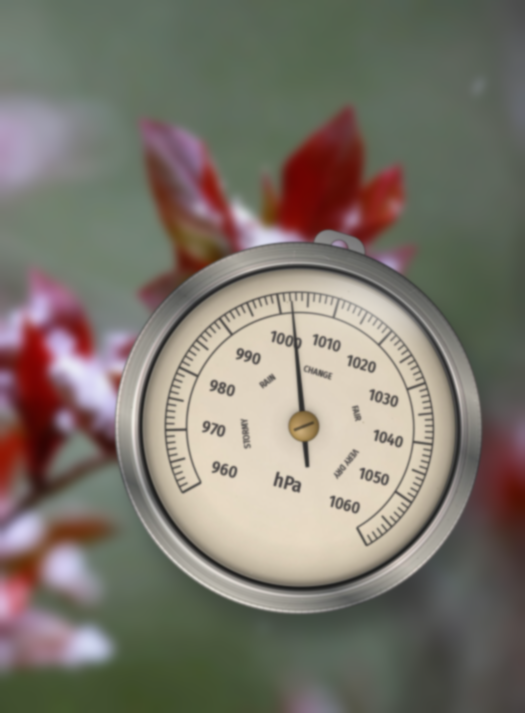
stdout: 1002 hPa
